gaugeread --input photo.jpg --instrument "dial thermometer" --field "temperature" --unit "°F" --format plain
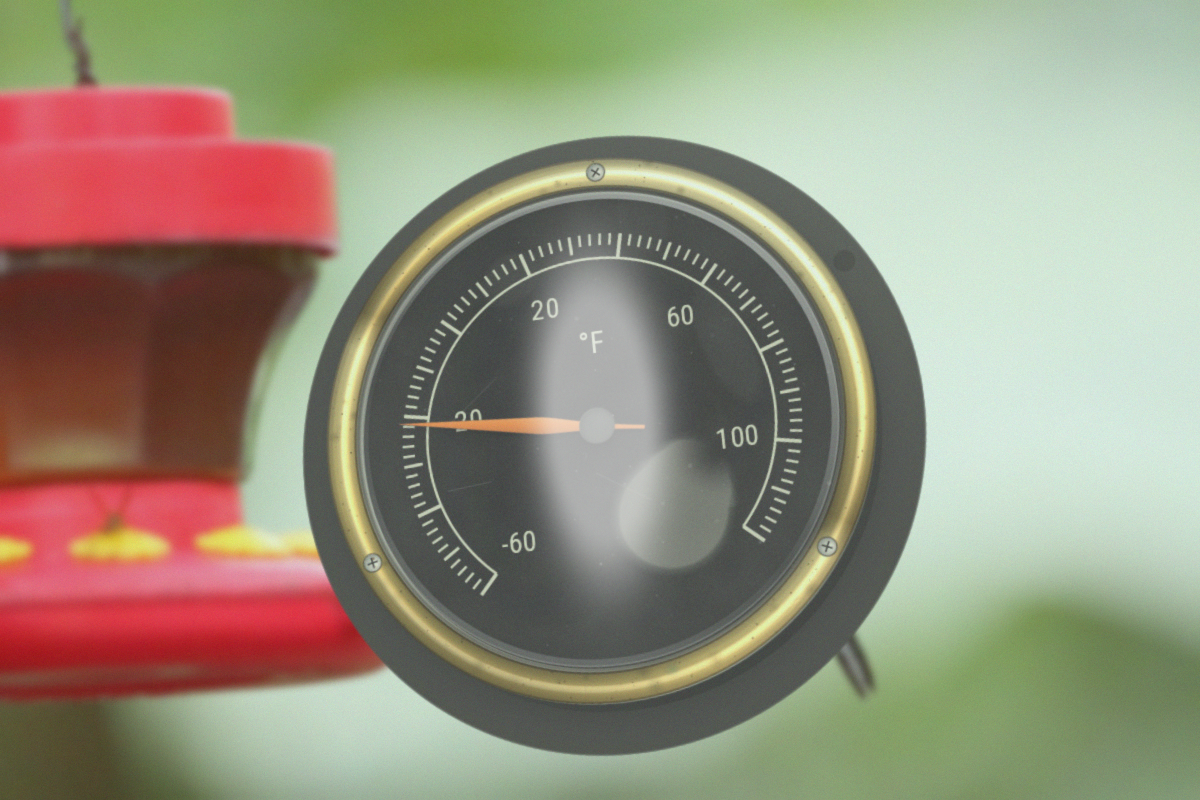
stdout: -22 °F
